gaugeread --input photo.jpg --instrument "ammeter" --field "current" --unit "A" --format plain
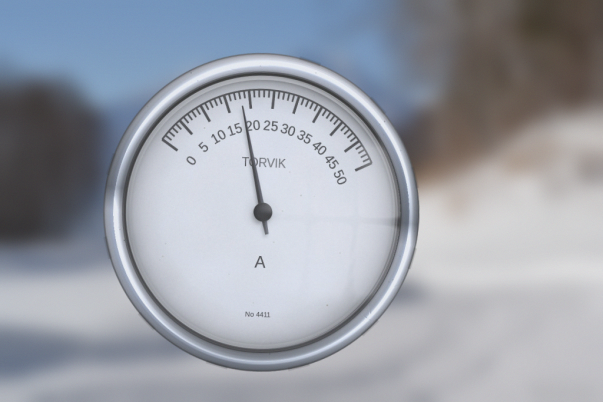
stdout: 18 A
